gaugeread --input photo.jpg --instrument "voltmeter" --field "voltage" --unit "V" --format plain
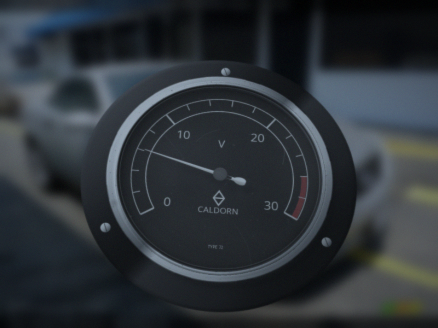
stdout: 6 V
